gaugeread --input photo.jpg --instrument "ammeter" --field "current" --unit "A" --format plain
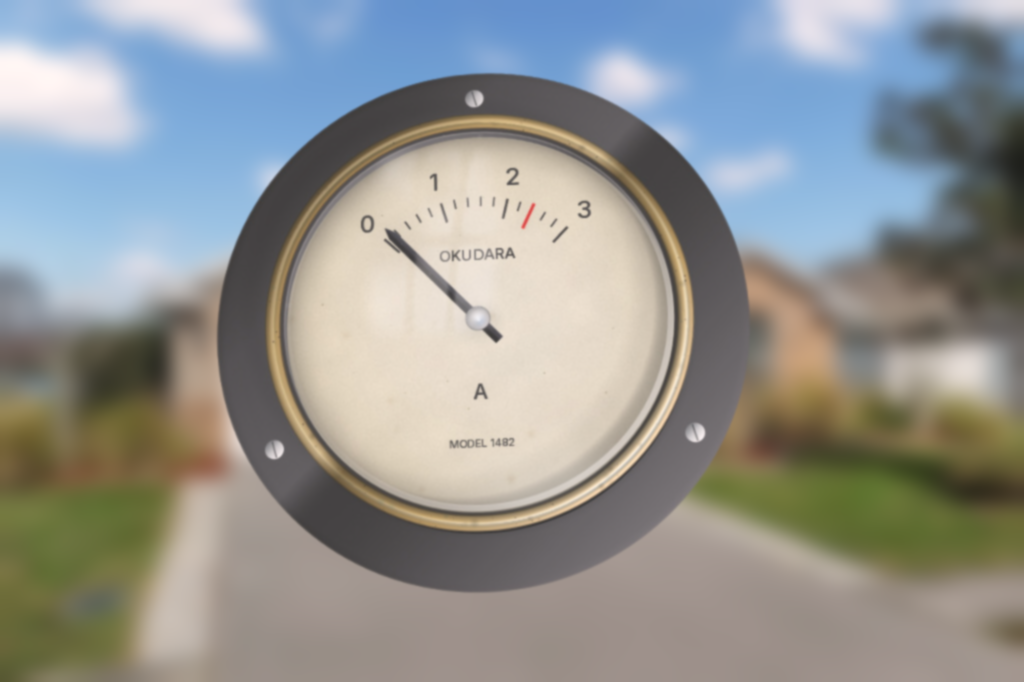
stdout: 0.1 A
